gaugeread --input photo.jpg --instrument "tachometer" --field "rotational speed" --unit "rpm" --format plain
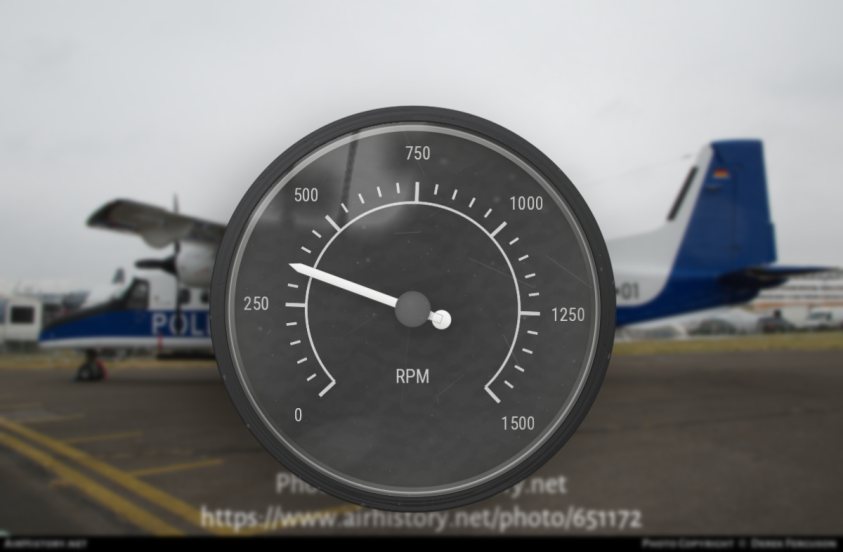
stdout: 350 rpm
